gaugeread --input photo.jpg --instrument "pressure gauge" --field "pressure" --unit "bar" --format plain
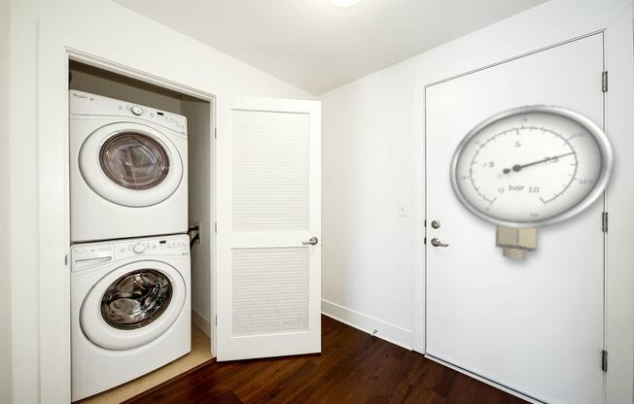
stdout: 7.5 bar
